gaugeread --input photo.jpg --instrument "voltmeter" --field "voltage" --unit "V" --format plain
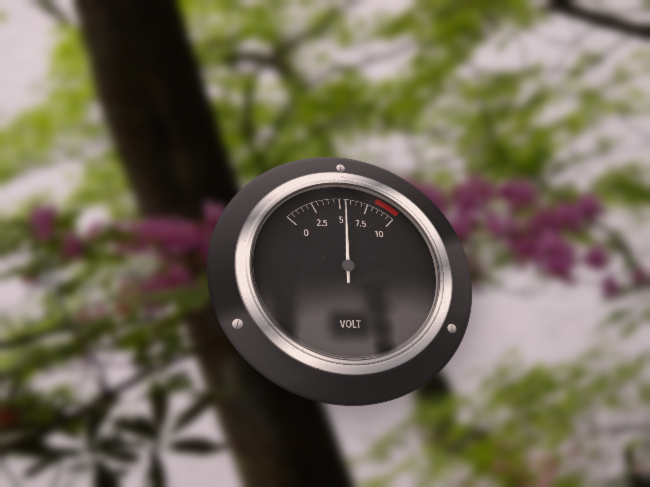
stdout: 5.5 V
